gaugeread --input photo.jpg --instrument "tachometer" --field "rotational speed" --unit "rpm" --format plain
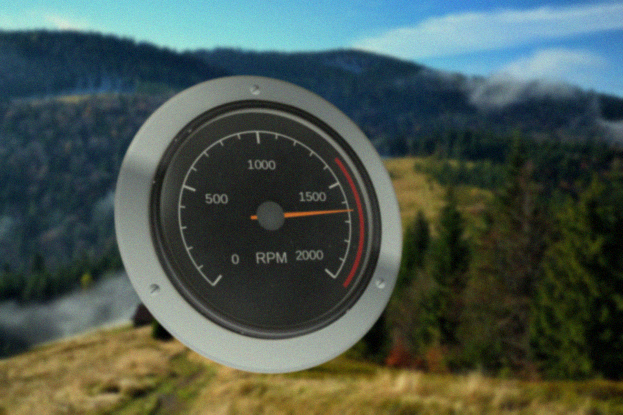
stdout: 1650 rpm
